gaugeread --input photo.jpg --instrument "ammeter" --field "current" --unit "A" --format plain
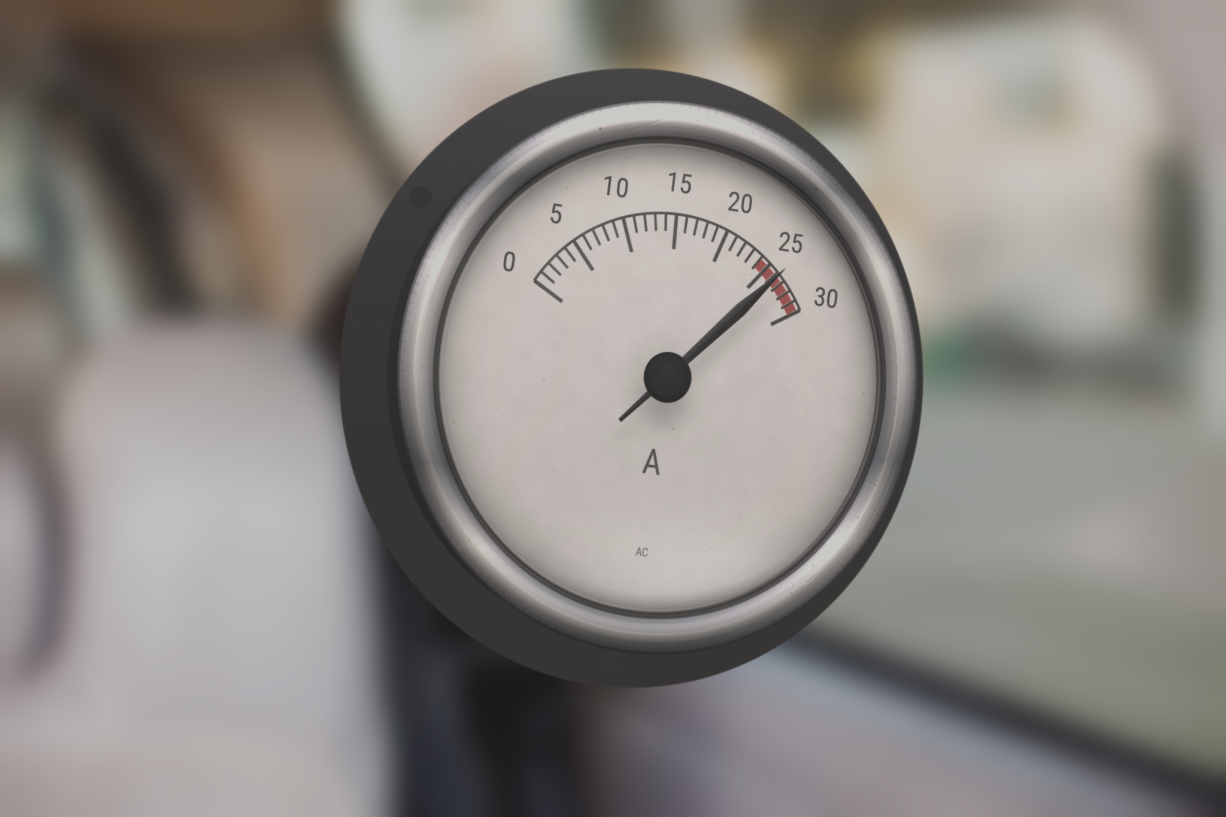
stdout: 26 A
